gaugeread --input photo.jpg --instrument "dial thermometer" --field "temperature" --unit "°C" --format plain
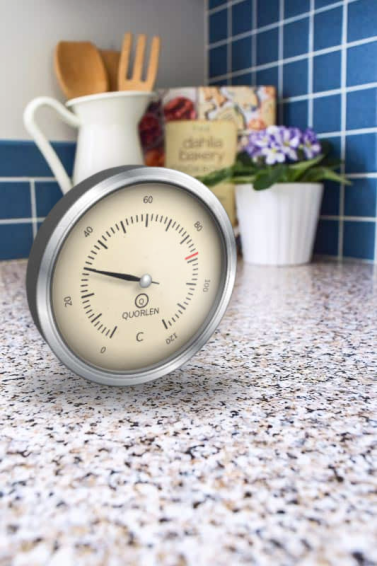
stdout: 30 °C
